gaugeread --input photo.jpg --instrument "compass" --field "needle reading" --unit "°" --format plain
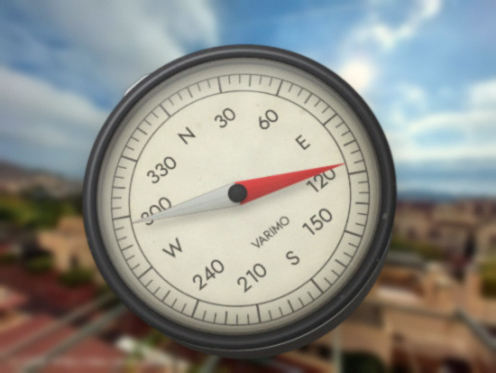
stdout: 115 °
